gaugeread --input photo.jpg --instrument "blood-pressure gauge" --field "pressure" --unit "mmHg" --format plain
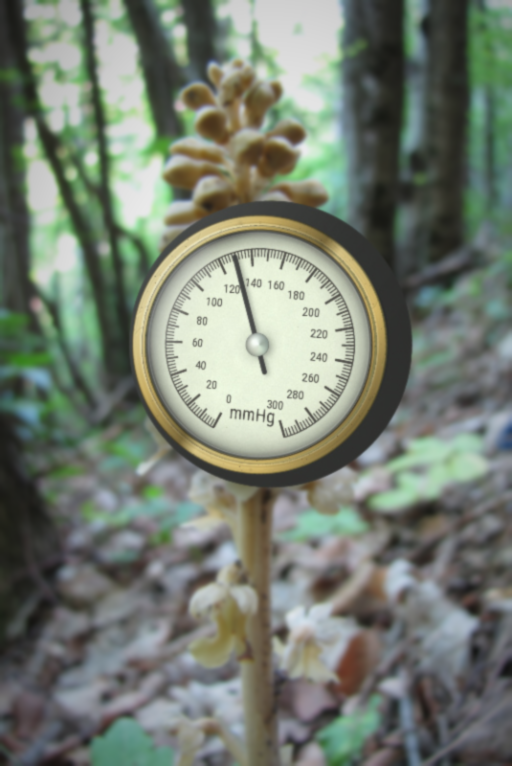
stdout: 130 mmHg
